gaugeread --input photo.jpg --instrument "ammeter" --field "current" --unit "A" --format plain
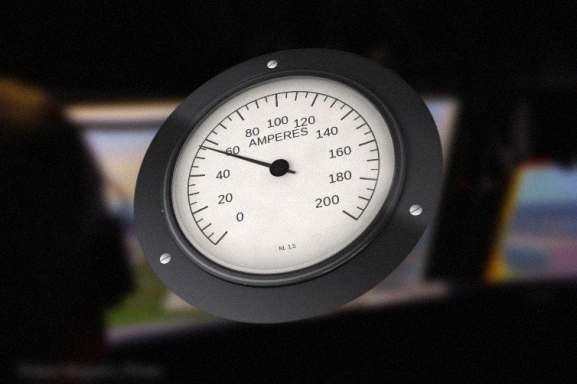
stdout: 55 A
